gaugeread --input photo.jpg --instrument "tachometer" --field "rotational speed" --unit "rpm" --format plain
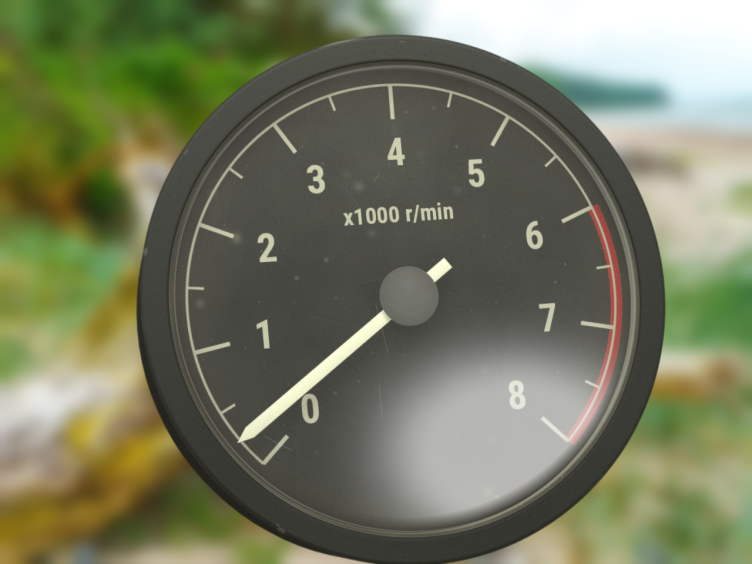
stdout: 250 rpm
